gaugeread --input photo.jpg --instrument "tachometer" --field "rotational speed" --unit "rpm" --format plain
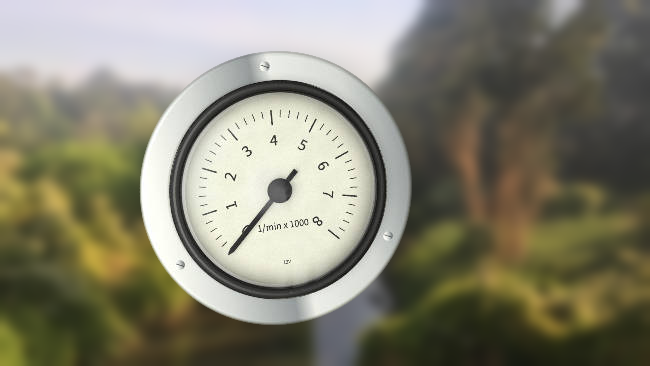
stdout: 0 rpm
